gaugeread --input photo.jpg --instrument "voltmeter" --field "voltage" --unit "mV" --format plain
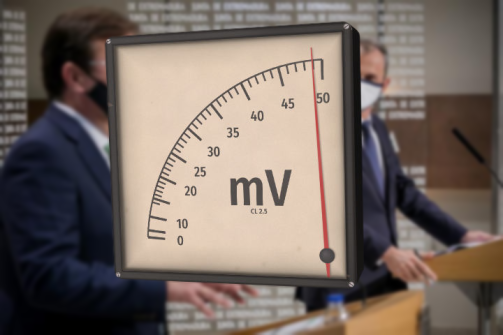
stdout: 49 mV
